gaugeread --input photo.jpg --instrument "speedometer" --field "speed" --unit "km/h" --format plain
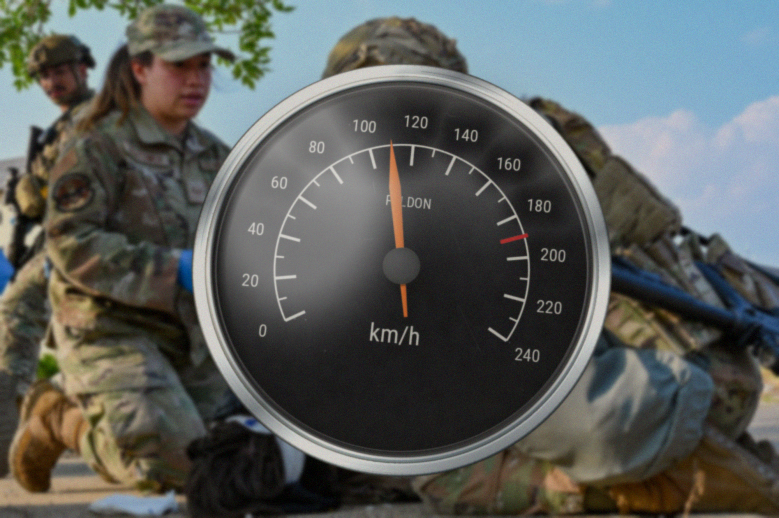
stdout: 110 km/h
